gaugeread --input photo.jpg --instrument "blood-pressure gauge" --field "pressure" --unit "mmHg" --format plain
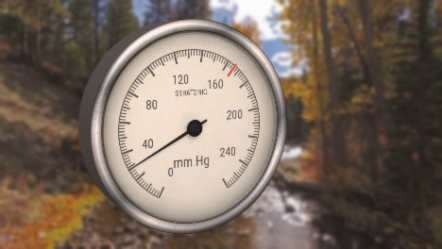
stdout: 30 mmHg
